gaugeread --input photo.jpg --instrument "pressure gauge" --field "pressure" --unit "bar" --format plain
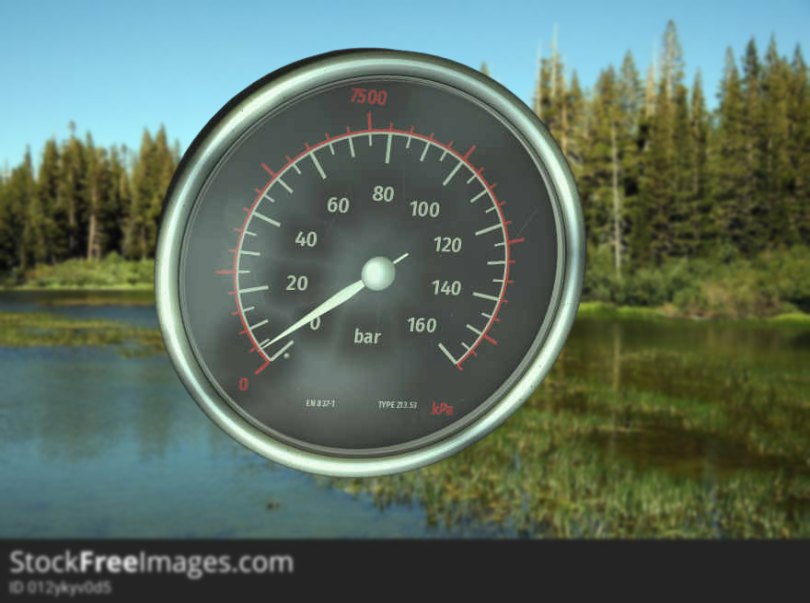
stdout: 5 bar
